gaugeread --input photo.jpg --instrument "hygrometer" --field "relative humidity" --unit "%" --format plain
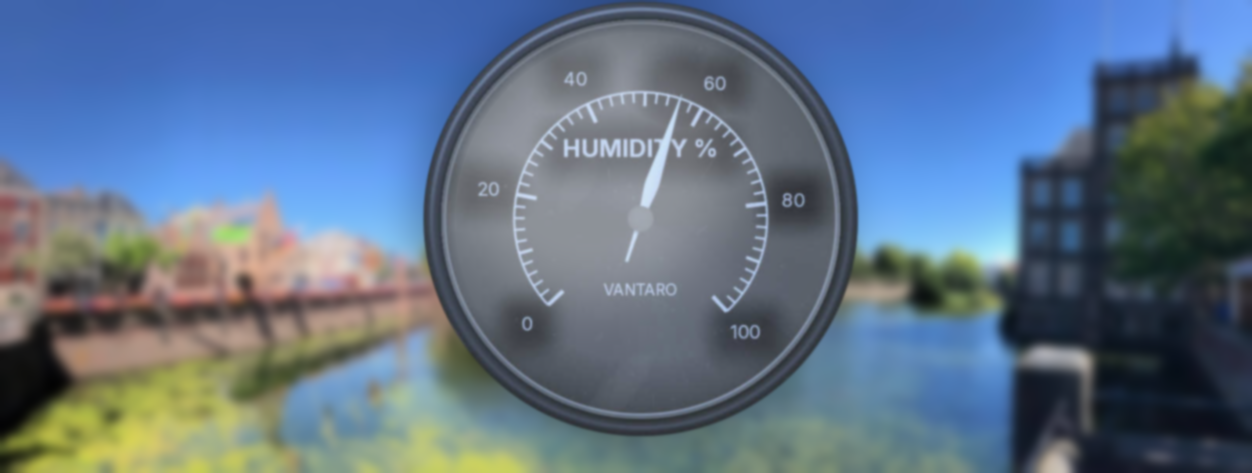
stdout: 56 %
